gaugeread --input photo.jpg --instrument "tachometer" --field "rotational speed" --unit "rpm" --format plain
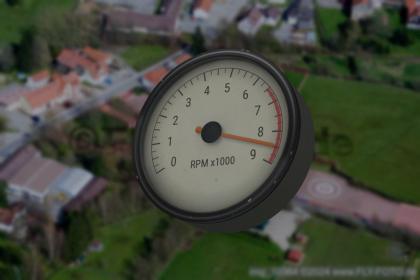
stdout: 8500 rpm
